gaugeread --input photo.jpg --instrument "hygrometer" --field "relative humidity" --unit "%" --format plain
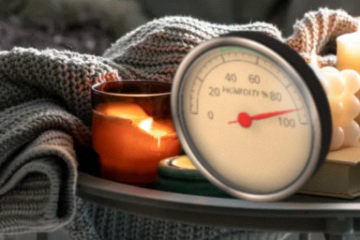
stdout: 92 %
